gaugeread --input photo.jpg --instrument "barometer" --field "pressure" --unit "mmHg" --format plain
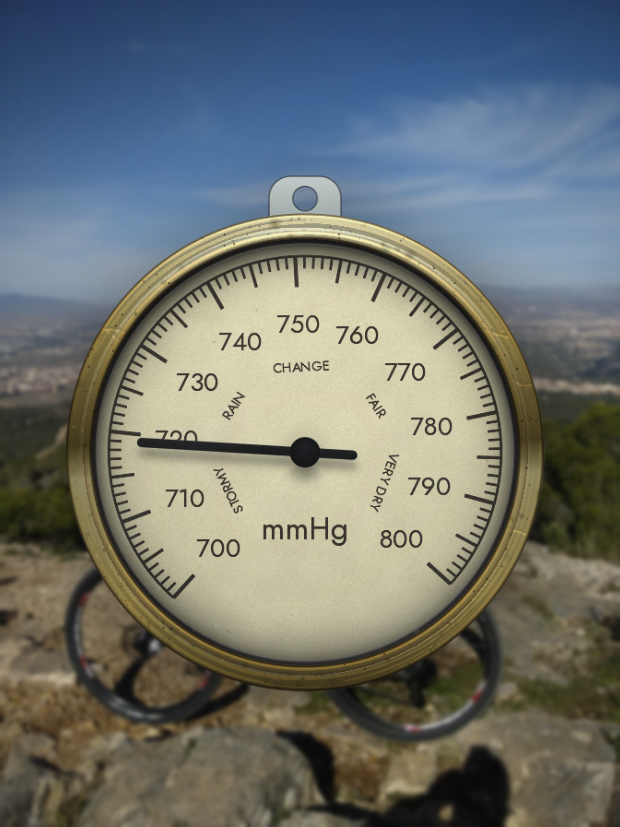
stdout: 719 mmHg
